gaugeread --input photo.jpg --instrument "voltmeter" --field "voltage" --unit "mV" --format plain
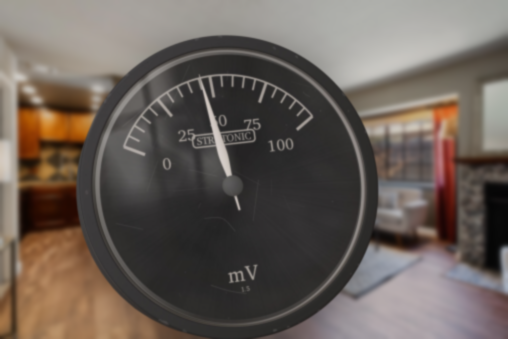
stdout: 45 mV
